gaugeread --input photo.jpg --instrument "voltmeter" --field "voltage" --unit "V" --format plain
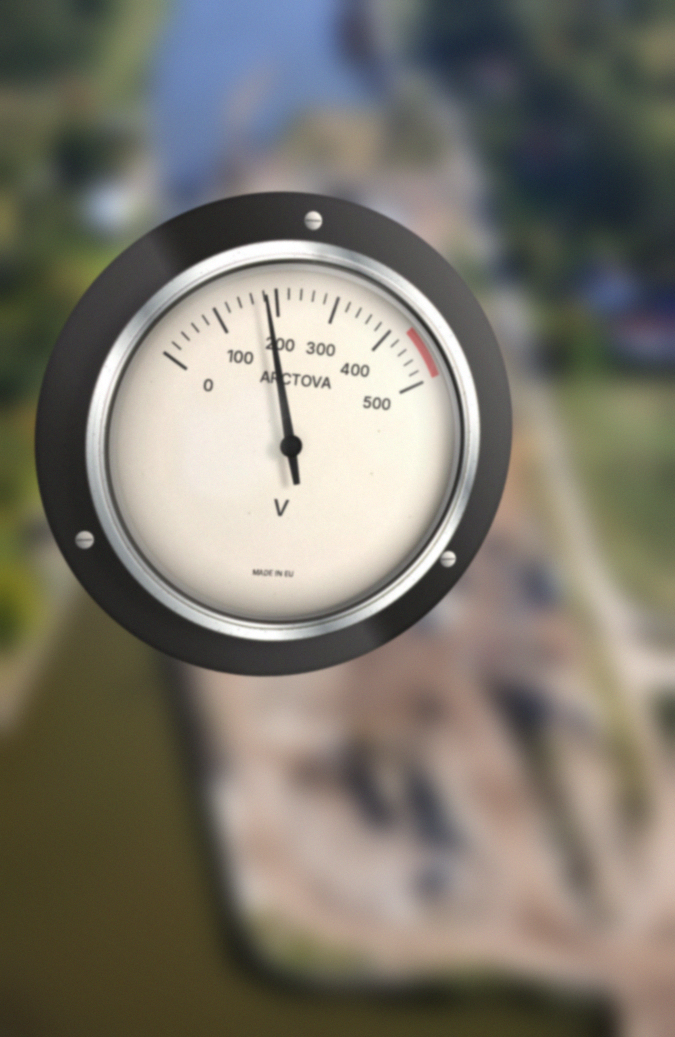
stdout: 180 V
